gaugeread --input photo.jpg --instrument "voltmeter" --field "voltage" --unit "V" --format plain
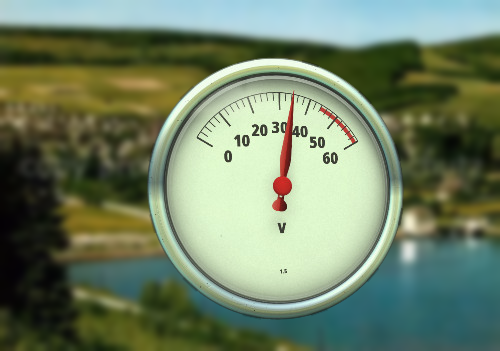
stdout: 34 V
